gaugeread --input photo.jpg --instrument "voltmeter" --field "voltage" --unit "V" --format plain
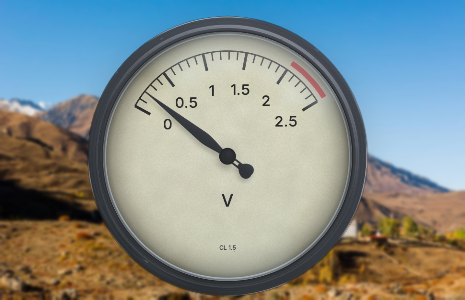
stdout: 0.2 V
